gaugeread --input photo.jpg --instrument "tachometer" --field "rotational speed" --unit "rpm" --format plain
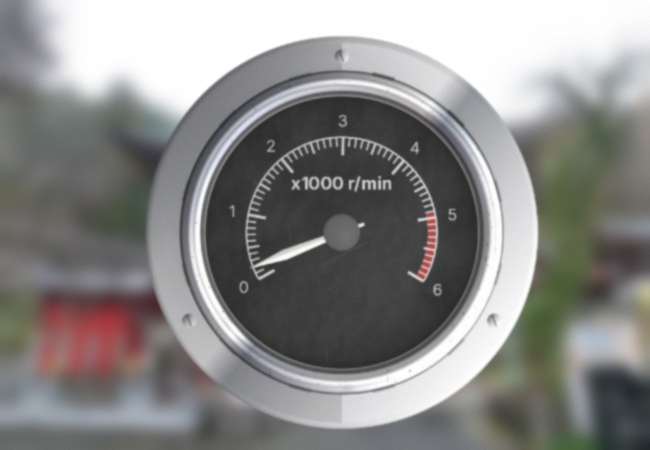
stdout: 200 rpm
